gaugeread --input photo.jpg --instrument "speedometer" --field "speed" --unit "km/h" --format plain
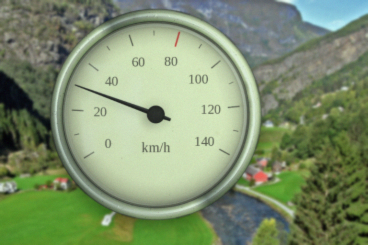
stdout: 30 km/h
